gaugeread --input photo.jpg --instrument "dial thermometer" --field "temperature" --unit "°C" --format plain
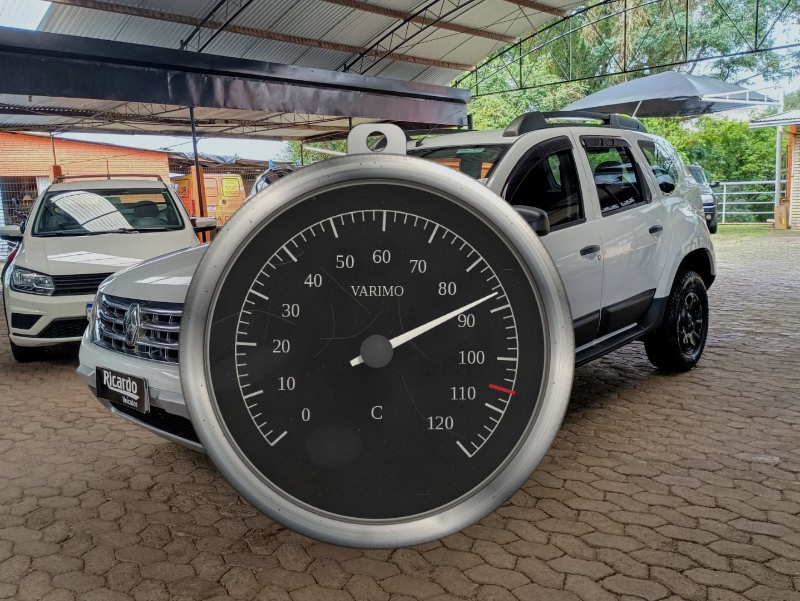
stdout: 87 °C
